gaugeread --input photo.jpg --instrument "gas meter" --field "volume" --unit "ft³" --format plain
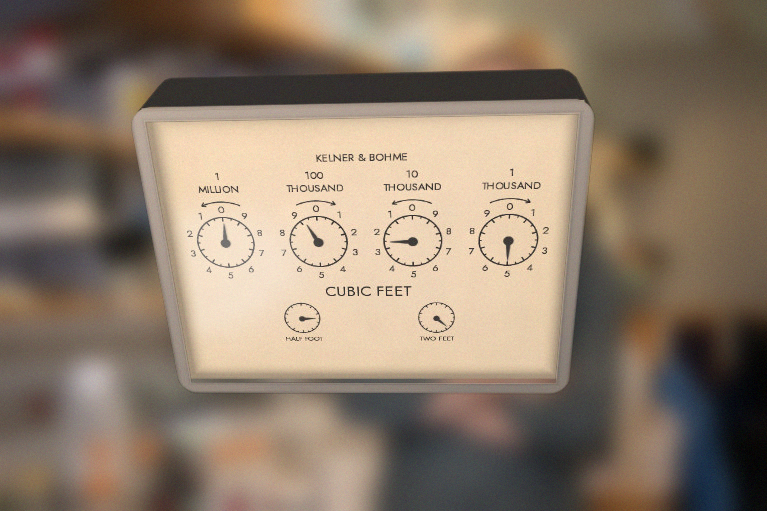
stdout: 992500 ft³
